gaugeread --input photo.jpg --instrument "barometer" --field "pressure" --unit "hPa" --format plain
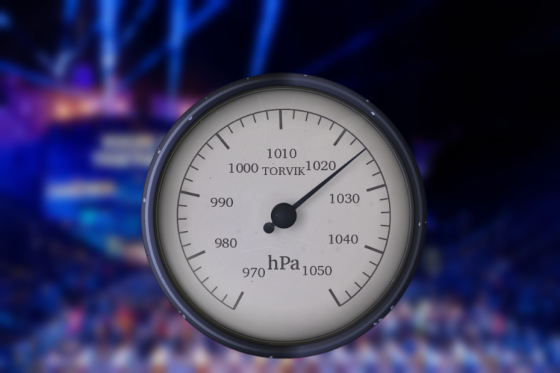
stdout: 1024 hPa
